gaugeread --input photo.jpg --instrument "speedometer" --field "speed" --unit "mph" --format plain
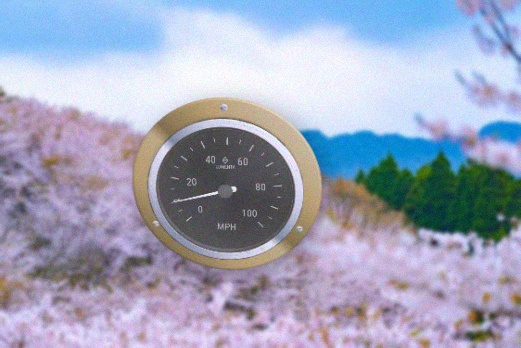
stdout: 10 mph
